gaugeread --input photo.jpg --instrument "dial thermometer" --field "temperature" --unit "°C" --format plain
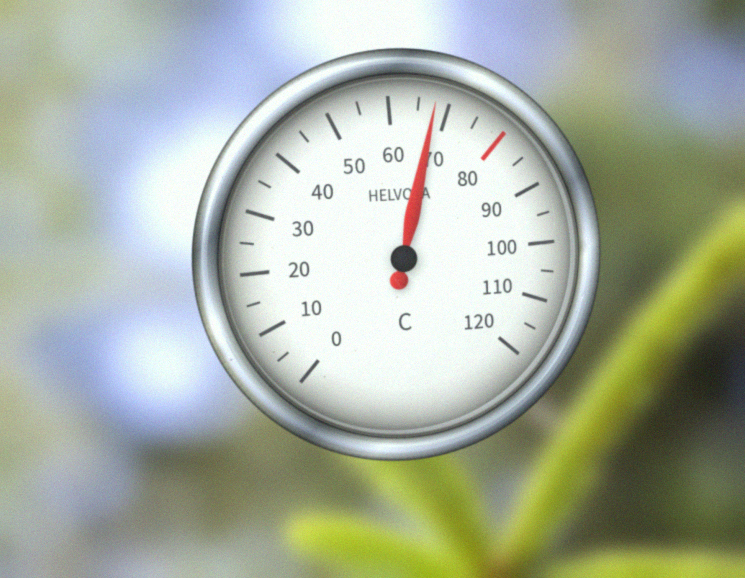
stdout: 67.5 °C
